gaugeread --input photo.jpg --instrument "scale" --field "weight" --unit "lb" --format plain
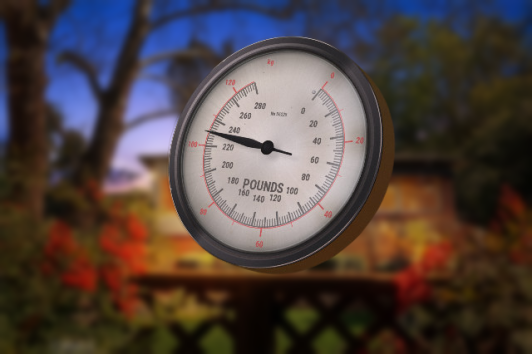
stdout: 230 lb
